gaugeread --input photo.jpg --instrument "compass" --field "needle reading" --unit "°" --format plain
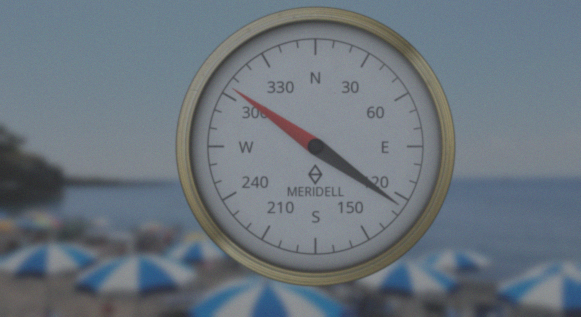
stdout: 305 °
